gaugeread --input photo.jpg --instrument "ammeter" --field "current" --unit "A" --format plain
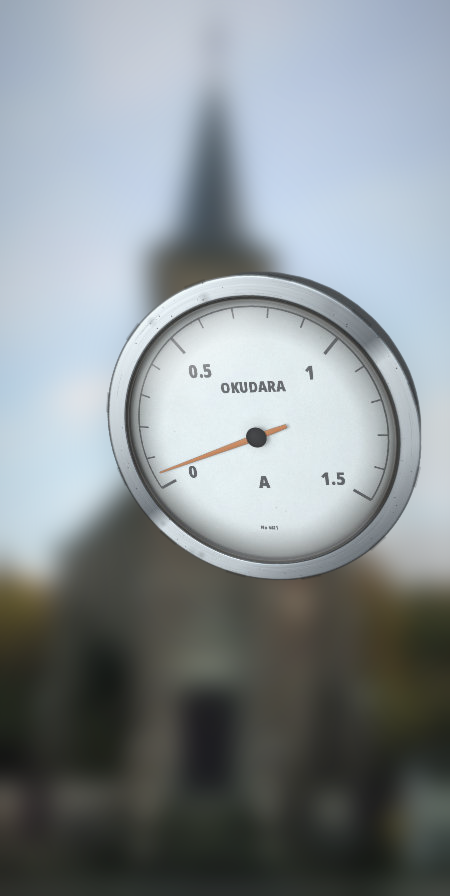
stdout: 0.05 A
